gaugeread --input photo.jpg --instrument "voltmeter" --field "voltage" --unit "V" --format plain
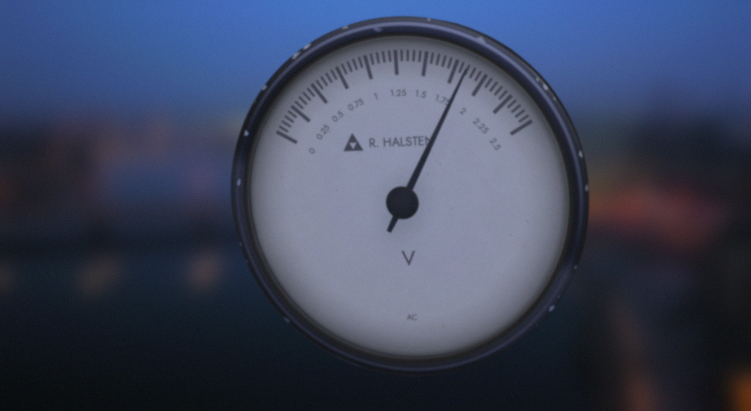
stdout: 1.85 V
